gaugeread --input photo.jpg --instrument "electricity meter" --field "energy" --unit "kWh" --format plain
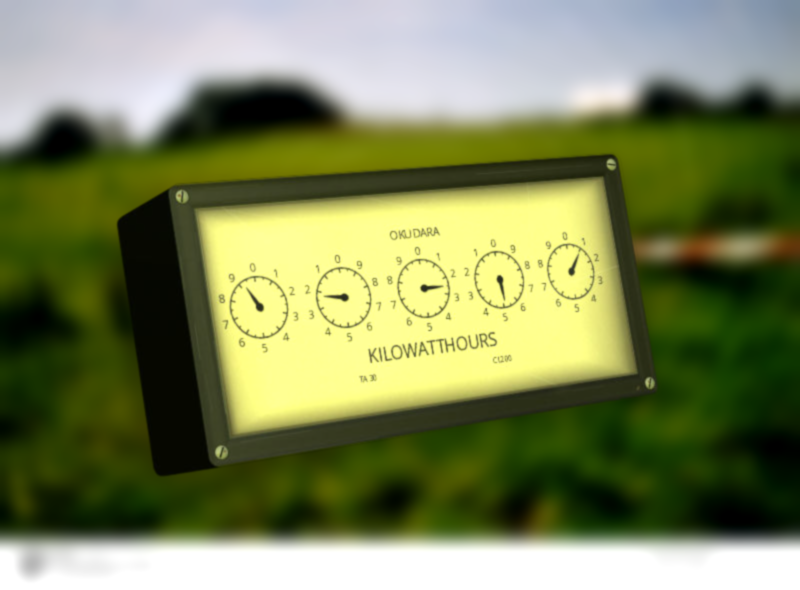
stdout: 92251 kWh
